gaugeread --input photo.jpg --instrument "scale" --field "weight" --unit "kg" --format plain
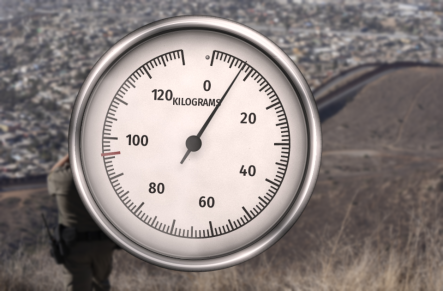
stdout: 8 kg
